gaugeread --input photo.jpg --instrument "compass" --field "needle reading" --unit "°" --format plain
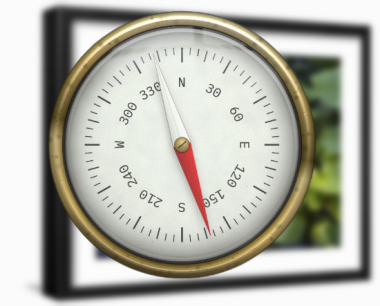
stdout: 162.5 °
